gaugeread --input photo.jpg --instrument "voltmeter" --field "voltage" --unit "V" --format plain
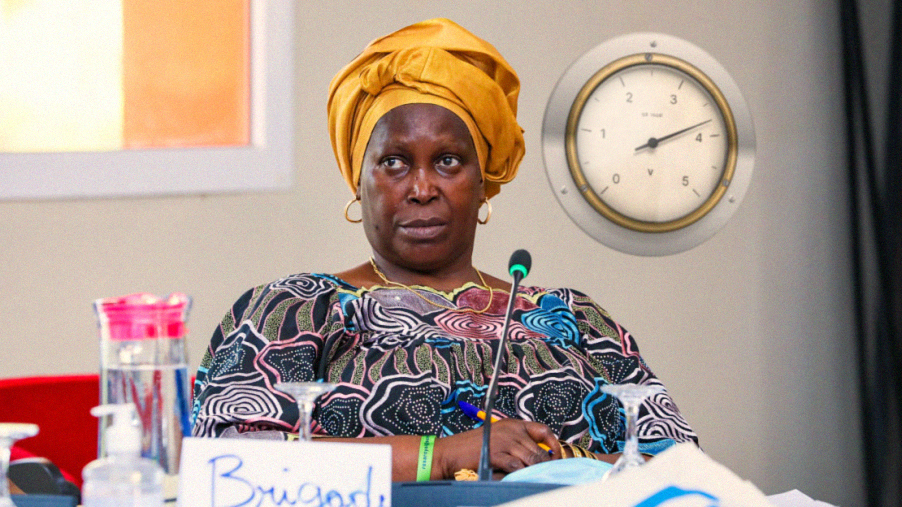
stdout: 3.75 V
